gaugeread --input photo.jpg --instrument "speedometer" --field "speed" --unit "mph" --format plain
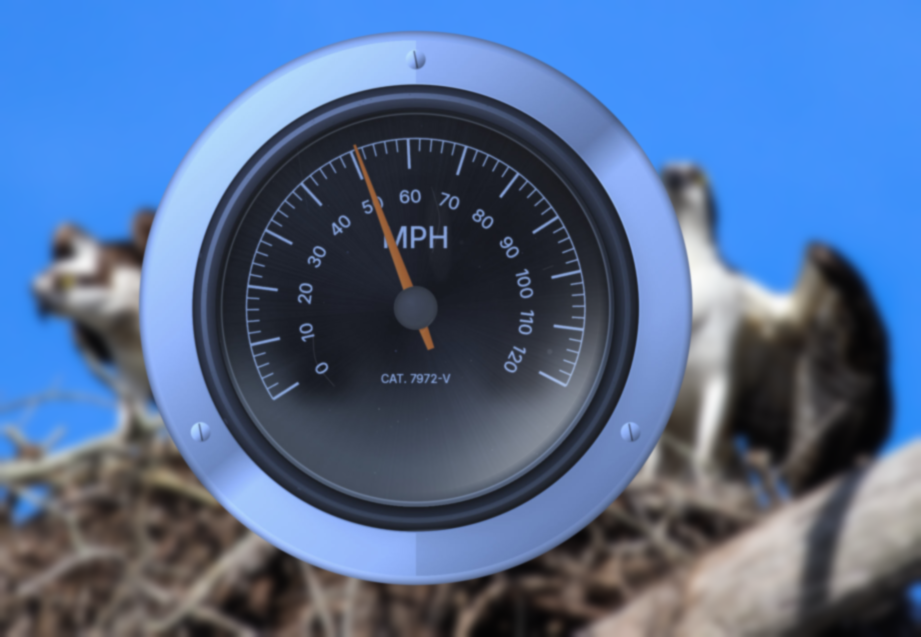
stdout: 51 mph
